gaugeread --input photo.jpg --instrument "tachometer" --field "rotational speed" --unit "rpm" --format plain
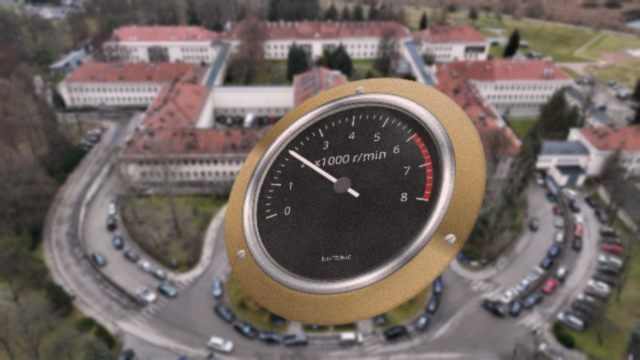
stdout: 2000 rpm
